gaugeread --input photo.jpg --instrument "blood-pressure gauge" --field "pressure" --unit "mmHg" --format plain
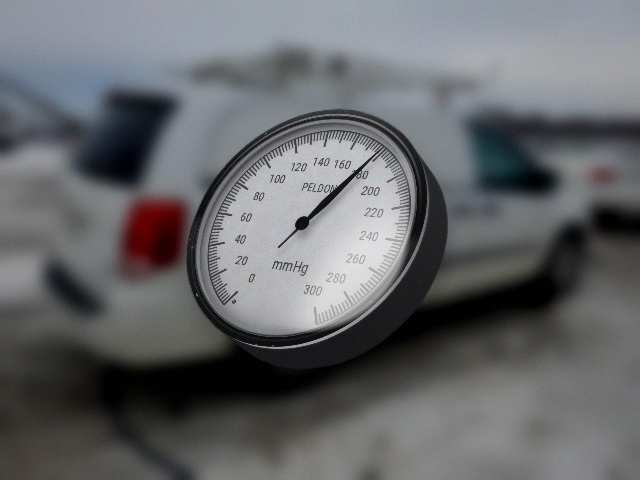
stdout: 180 mmHg
